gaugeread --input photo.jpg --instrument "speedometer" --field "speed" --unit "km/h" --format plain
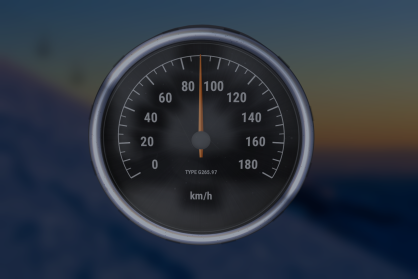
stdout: 90 km/h
